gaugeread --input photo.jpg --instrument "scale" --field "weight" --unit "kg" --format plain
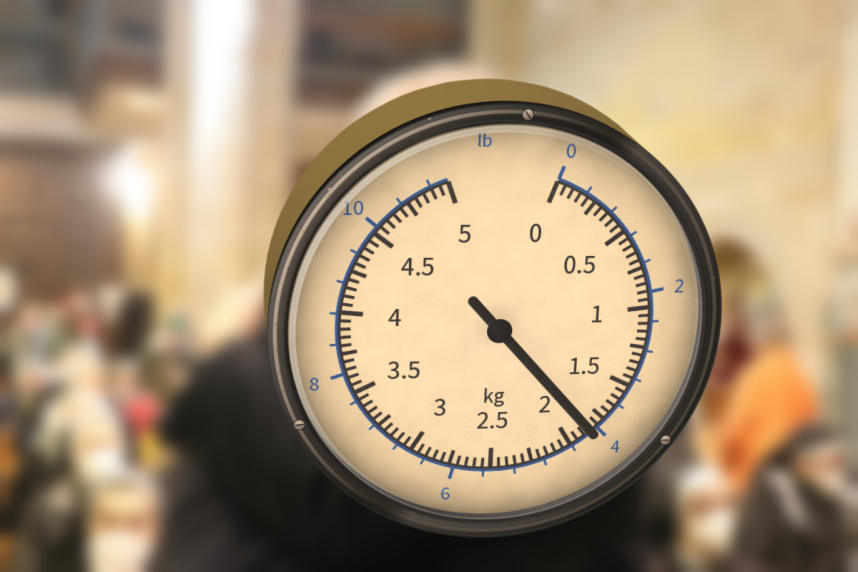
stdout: 1.85 kg
